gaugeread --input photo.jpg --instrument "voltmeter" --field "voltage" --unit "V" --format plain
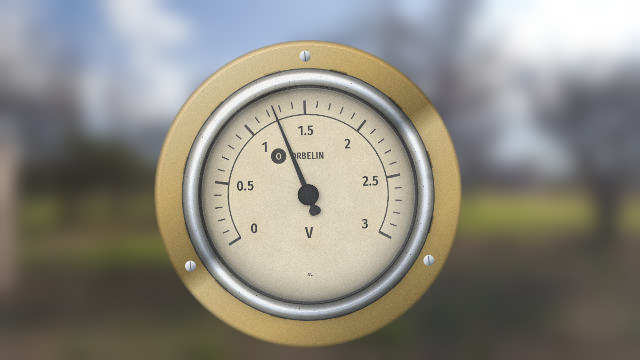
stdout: 1.25 V
